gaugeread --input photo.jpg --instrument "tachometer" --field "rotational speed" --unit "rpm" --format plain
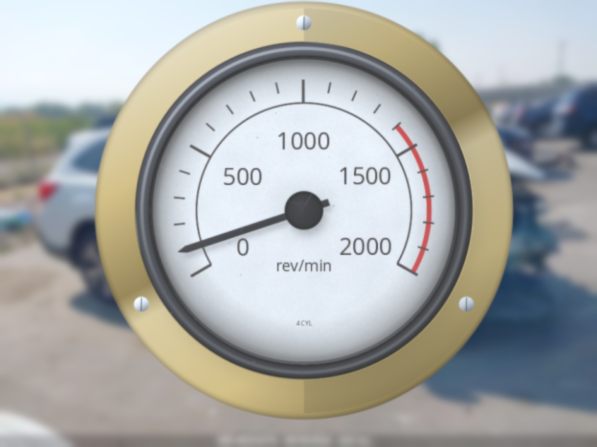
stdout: 100 rpm
